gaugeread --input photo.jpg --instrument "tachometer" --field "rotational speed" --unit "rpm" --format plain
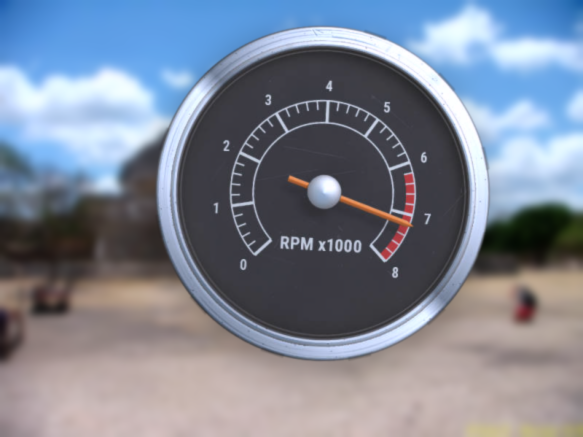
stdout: 7200 rpm
